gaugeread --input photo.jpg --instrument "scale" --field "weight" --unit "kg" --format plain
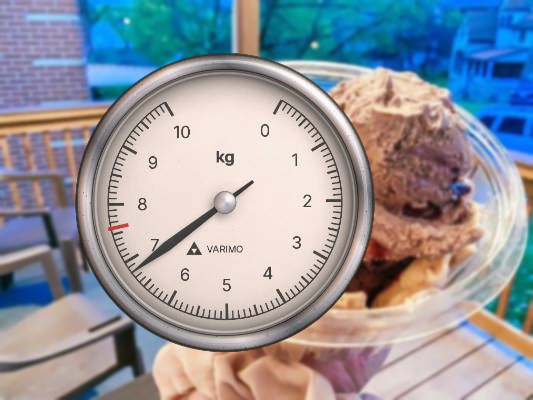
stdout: 6.8 kg
